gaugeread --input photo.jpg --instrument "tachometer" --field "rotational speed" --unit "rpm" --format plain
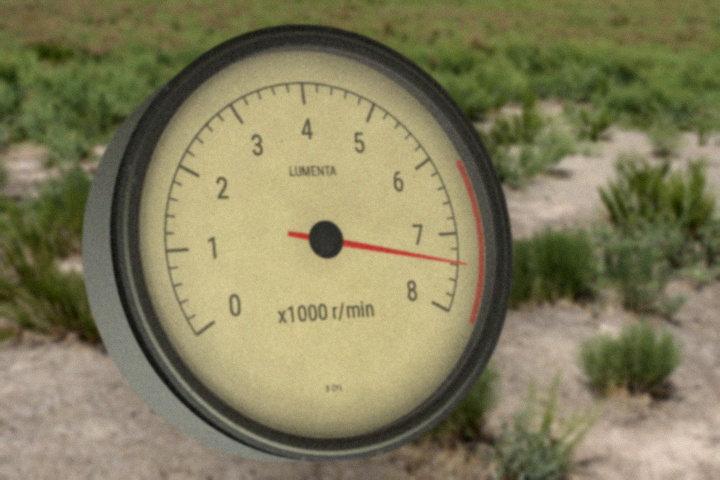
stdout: 7400 rpm
